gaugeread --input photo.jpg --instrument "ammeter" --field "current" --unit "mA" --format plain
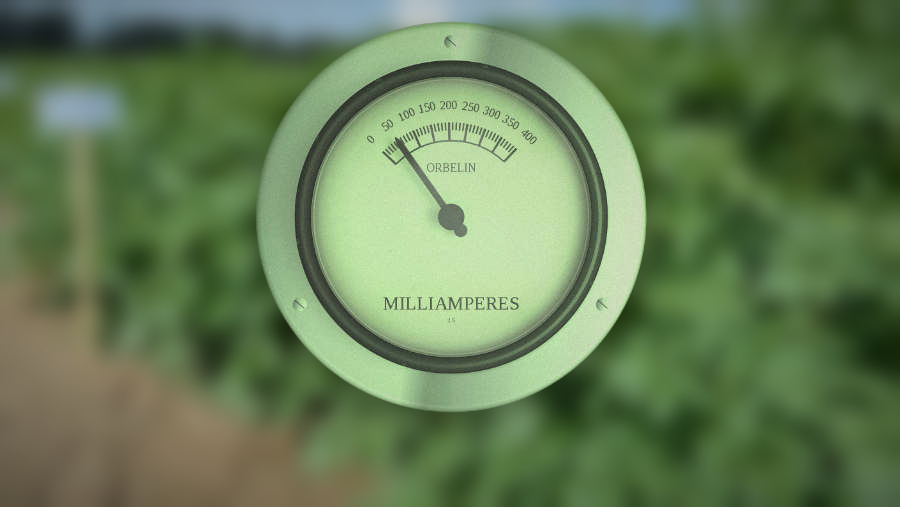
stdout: 50 mA
